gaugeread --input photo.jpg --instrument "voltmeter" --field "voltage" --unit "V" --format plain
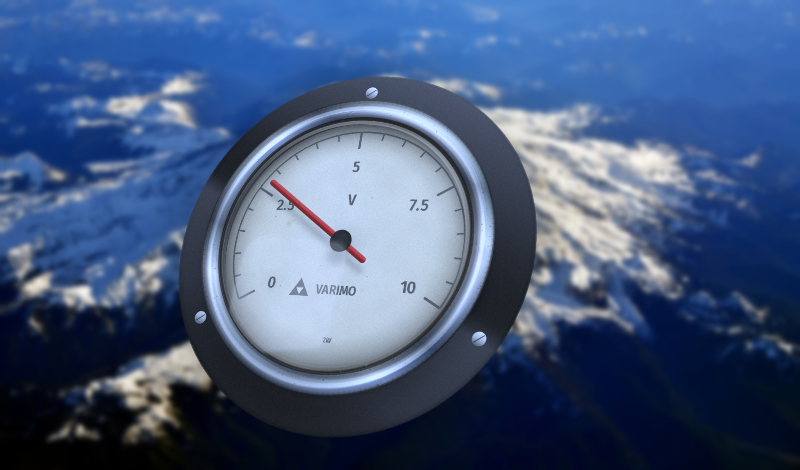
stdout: 2.75 V
